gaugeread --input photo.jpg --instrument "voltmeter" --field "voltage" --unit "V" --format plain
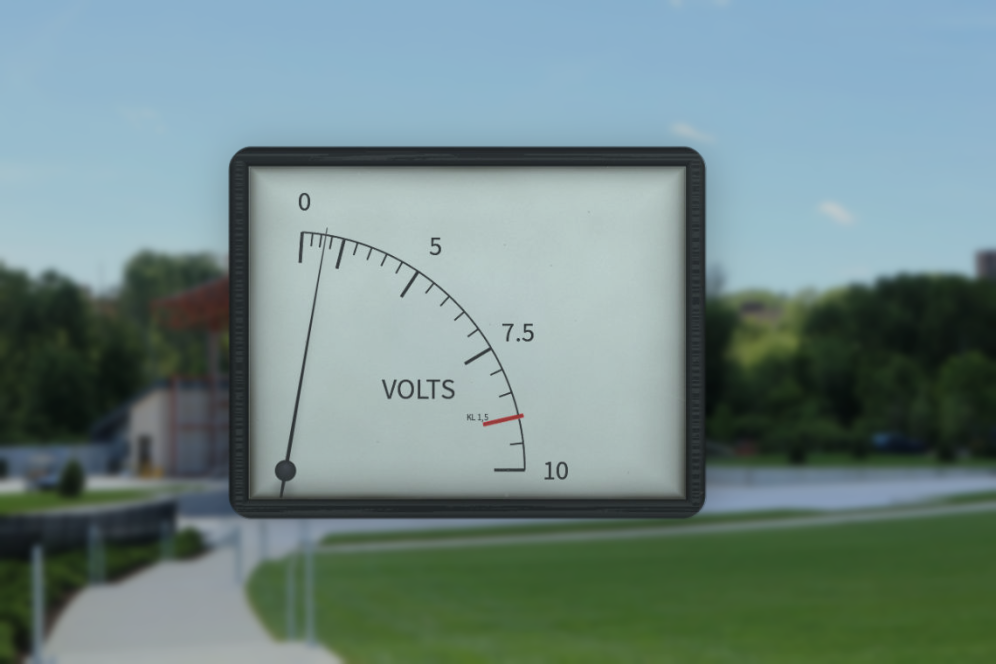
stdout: 1.75 V
